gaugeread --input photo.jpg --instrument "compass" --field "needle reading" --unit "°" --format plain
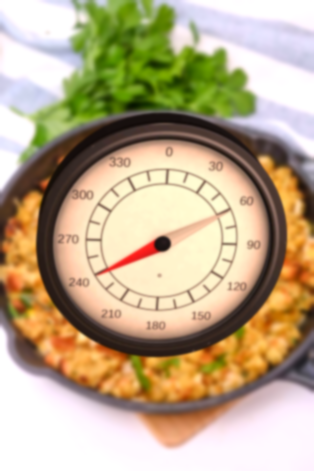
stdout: 240 °
